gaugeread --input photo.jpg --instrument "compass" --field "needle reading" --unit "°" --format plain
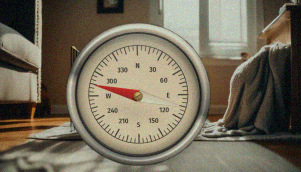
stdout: 285 °
